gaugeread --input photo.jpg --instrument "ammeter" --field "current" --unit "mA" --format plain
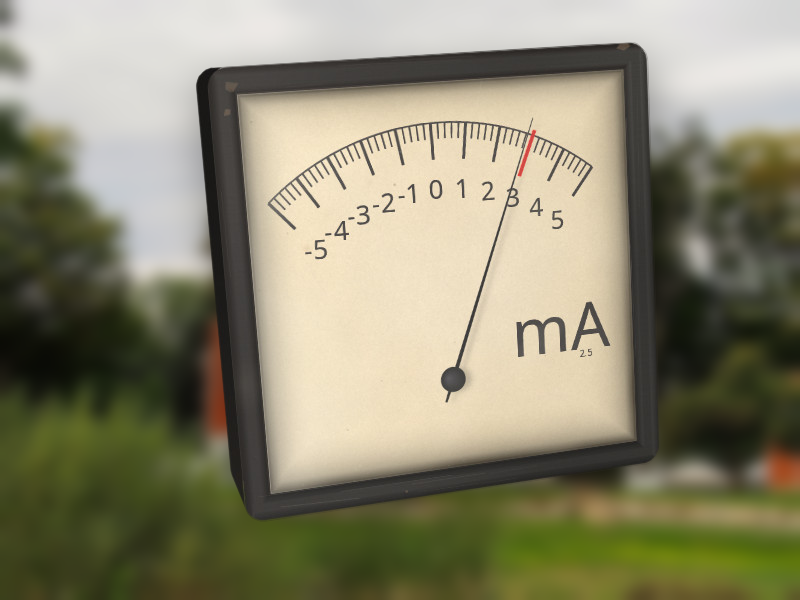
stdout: 2.8 mA
